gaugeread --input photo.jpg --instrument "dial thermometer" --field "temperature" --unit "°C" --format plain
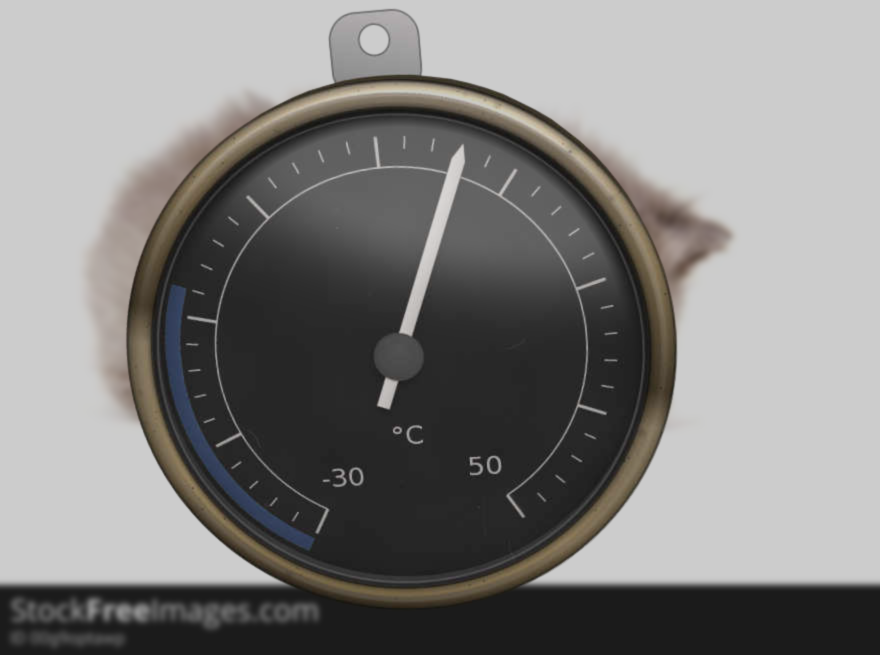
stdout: 16 °C
